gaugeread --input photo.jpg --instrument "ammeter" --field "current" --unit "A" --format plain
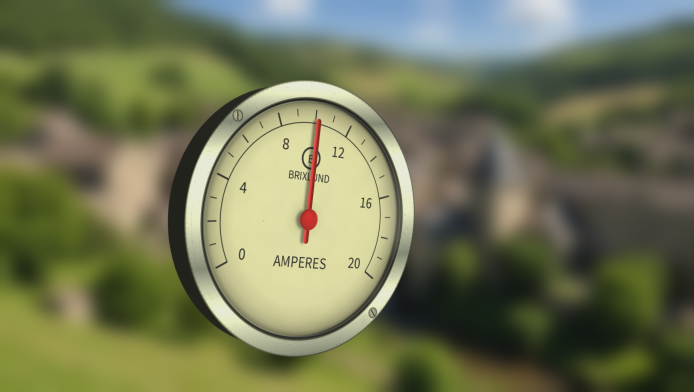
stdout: 10 A
